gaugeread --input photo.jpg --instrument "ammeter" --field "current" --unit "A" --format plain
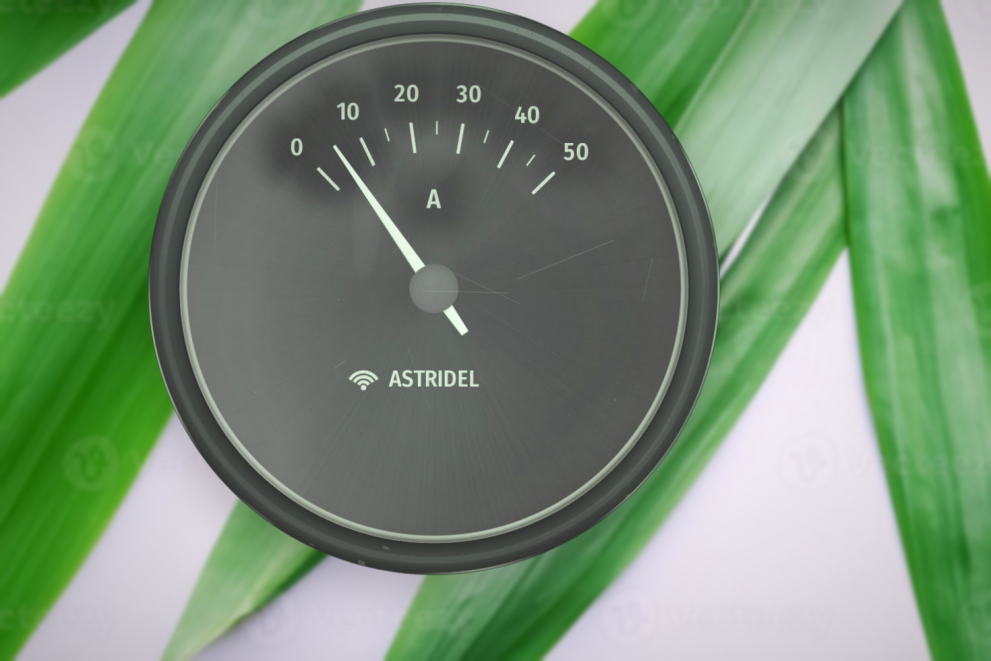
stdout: 5 A
